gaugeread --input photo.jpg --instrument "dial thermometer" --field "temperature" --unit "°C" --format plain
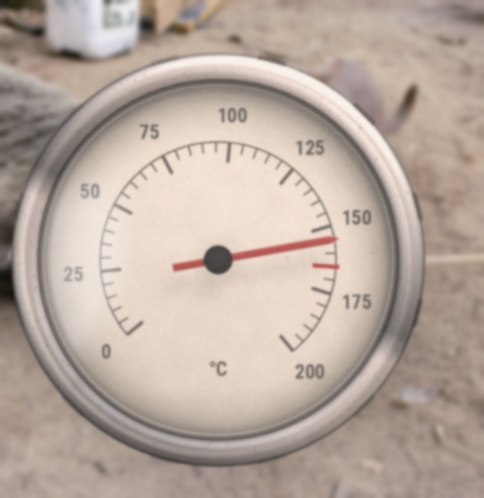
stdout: 155 °C
